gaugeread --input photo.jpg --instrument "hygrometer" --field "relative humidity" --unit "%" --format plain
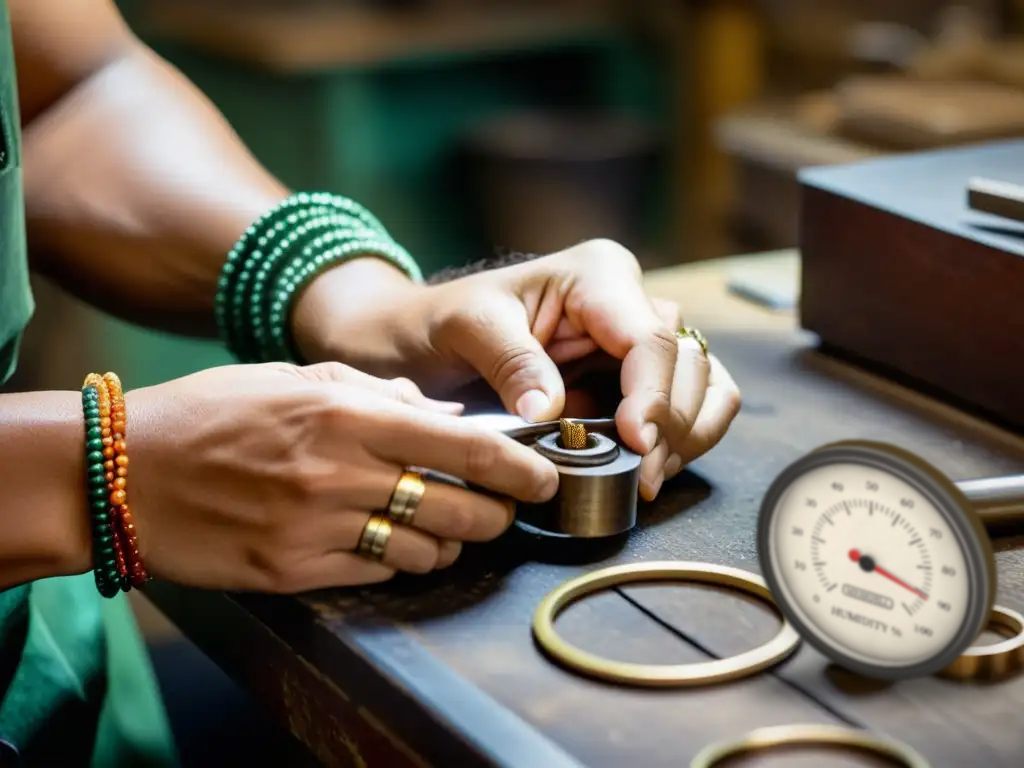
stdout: 90 %
